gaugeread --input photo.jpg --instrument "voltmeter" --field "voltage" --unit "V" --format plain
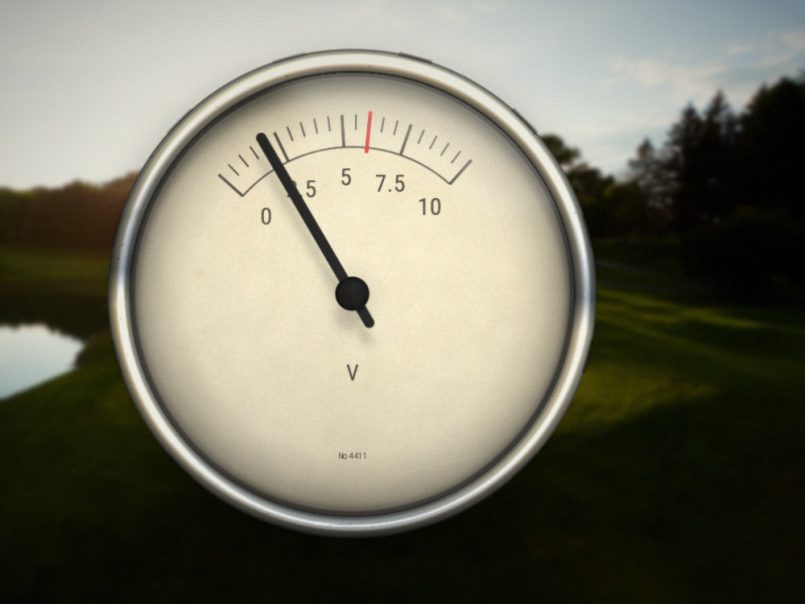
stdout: 2 V
